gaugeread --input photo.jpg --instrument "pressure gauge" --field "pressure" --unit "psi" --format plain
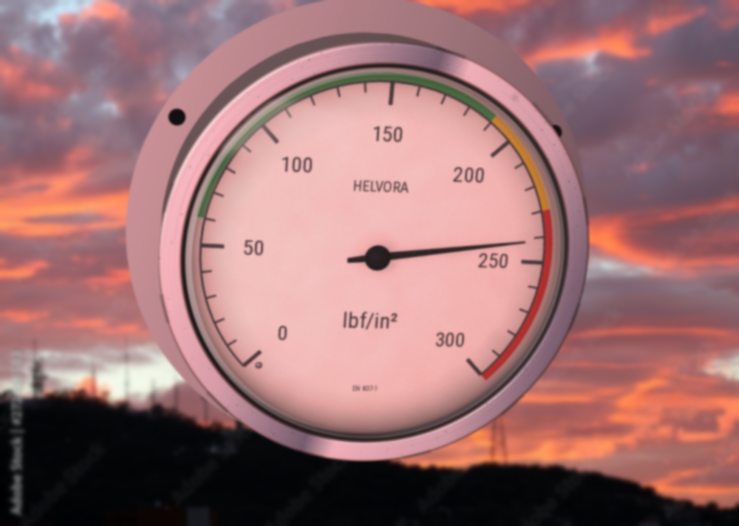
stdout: 240 psi
